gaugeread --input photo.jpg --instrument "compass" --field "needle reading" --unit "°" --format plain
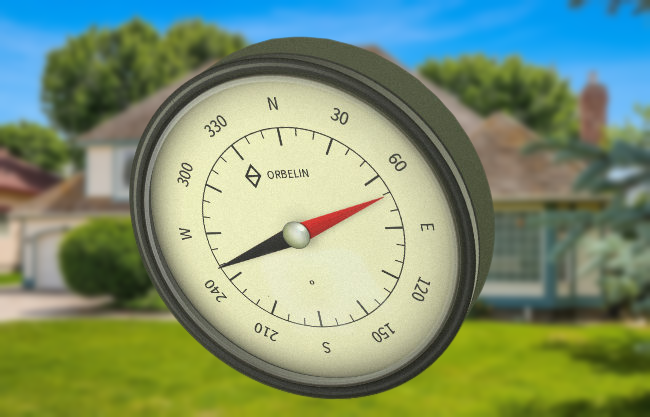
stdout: 70 °
